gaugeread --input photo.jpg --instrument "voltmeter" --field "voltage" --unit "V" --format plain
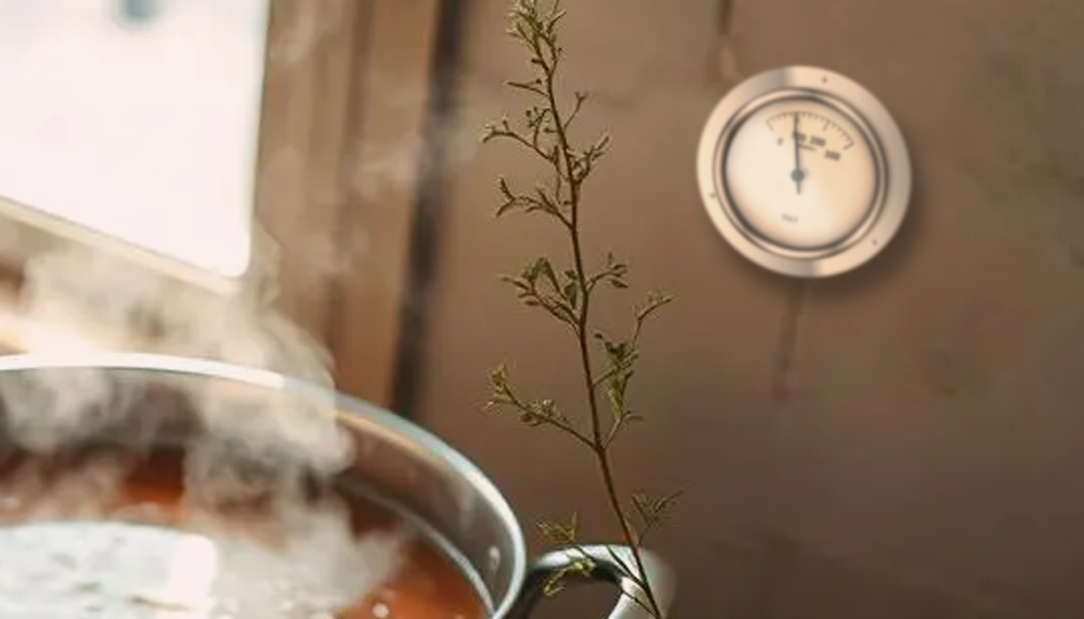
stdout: 100 V
